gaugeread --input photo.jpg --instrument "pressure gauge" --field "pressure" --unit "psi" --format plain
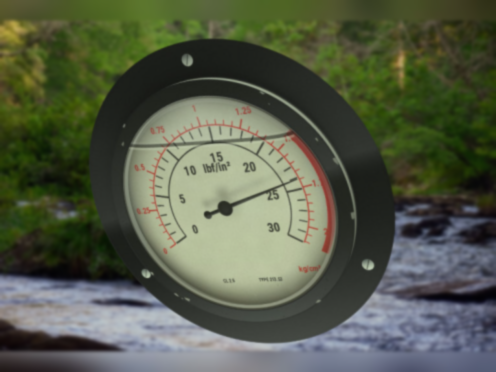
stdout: 24 psi
